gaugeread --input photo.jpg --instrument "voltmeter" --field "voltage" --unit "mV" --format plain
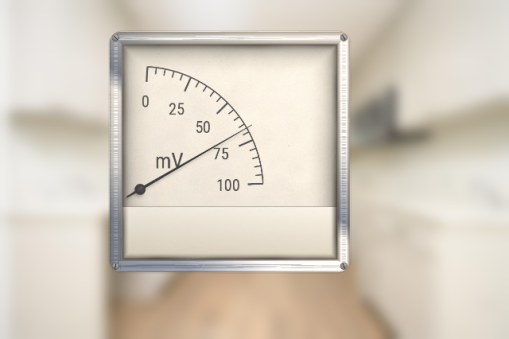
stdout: 67.5 mV
